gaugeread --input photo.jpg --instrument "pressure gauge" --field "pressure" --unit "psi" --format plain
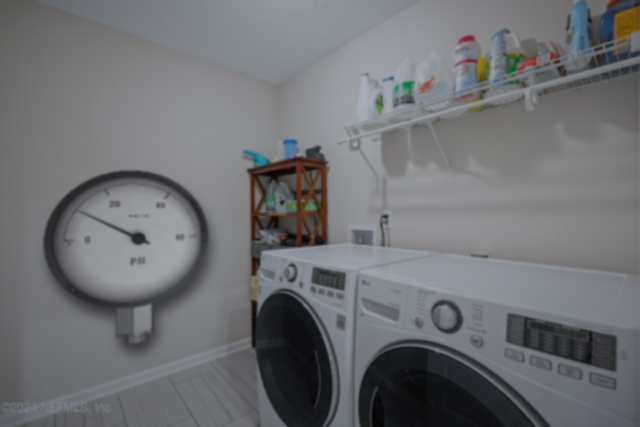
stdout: 10 psi
